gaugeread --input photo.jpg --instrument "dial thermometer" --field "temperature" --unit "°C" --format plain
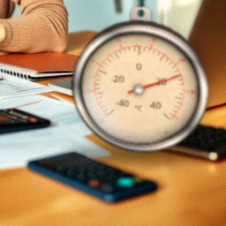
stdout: 20 °C
